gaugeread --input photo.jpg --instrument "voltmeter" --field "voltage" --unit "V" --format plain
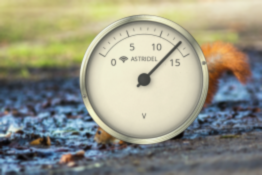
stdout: 13 V
